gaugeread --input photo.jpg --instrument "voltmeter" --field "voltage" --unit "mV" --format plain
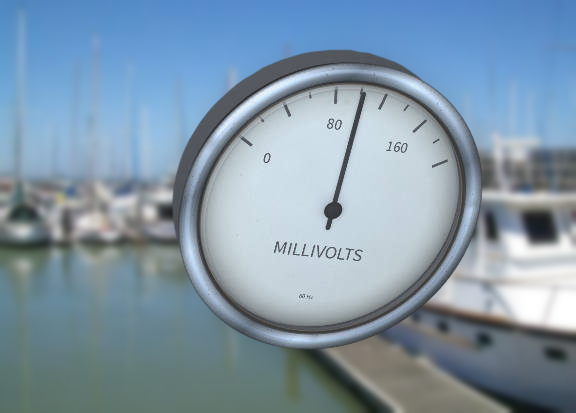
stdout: 100 mV
